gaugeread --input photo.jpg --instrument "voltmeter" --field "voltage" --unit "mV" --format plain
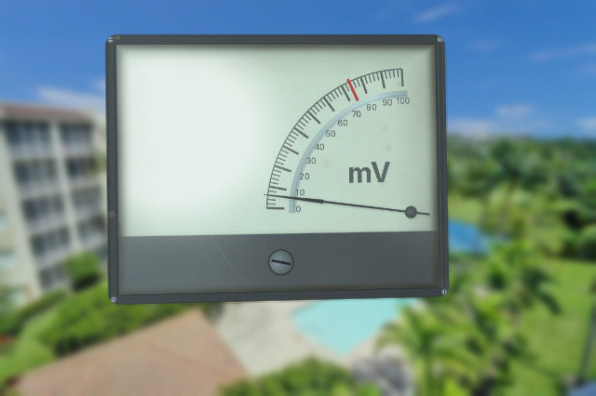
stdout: 6 mV
